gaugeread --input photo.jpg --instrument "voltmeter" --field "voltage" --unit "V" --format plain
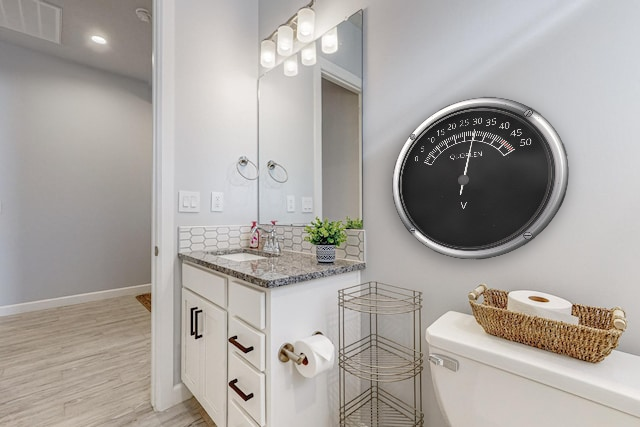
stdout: 30 V
